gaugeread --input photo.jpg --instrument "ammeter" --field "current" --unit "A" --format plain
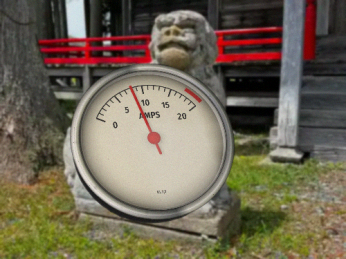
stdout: 8 A
